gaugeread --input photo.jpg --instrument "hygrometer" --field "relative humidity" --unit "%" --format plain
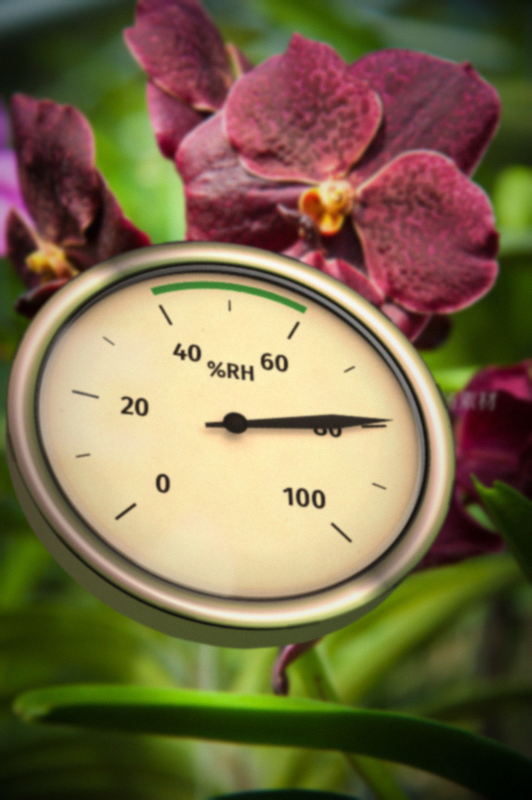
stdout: 80 %
